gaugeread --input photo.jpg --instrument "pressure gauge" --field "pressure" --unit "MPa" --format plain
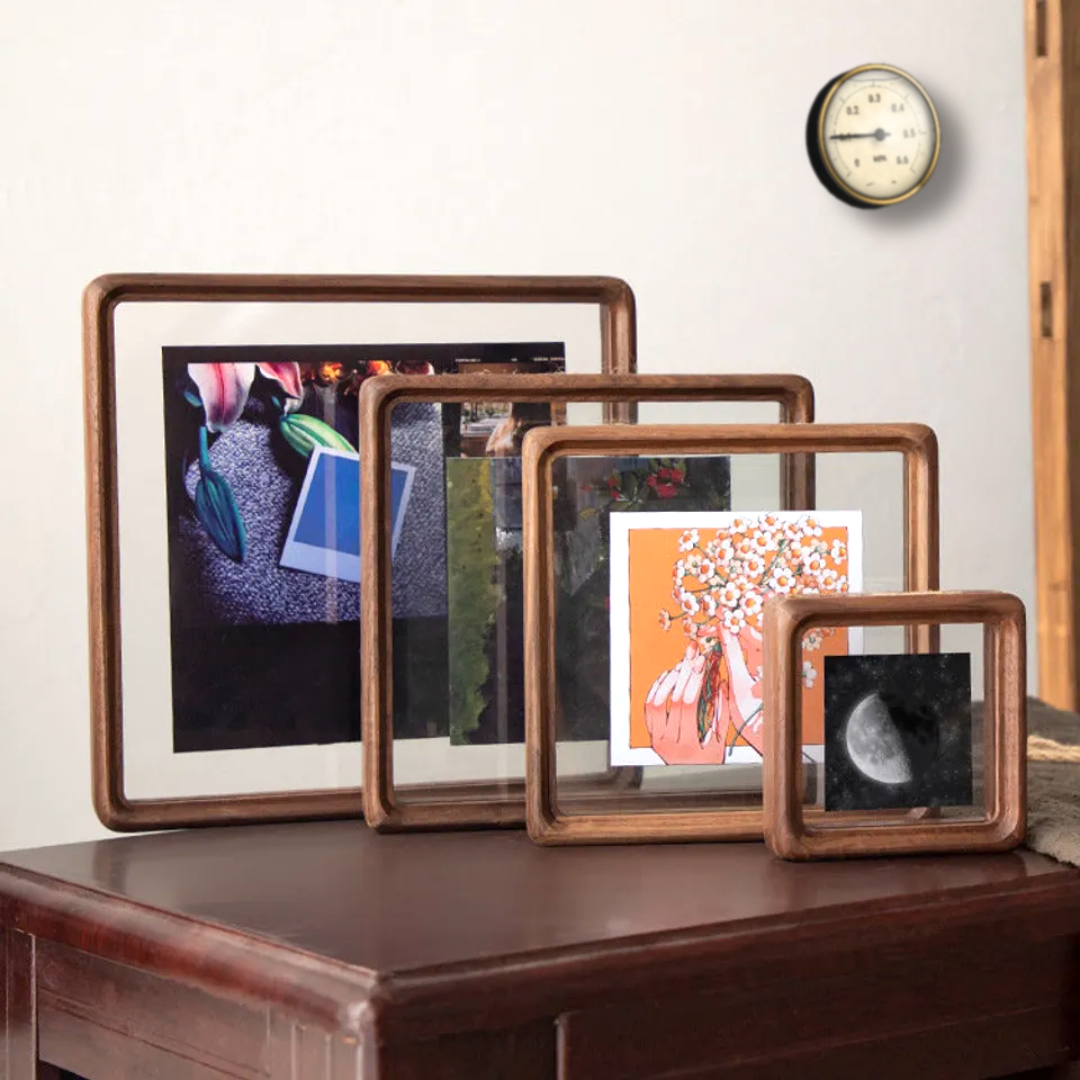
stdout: 0.1 MPa
